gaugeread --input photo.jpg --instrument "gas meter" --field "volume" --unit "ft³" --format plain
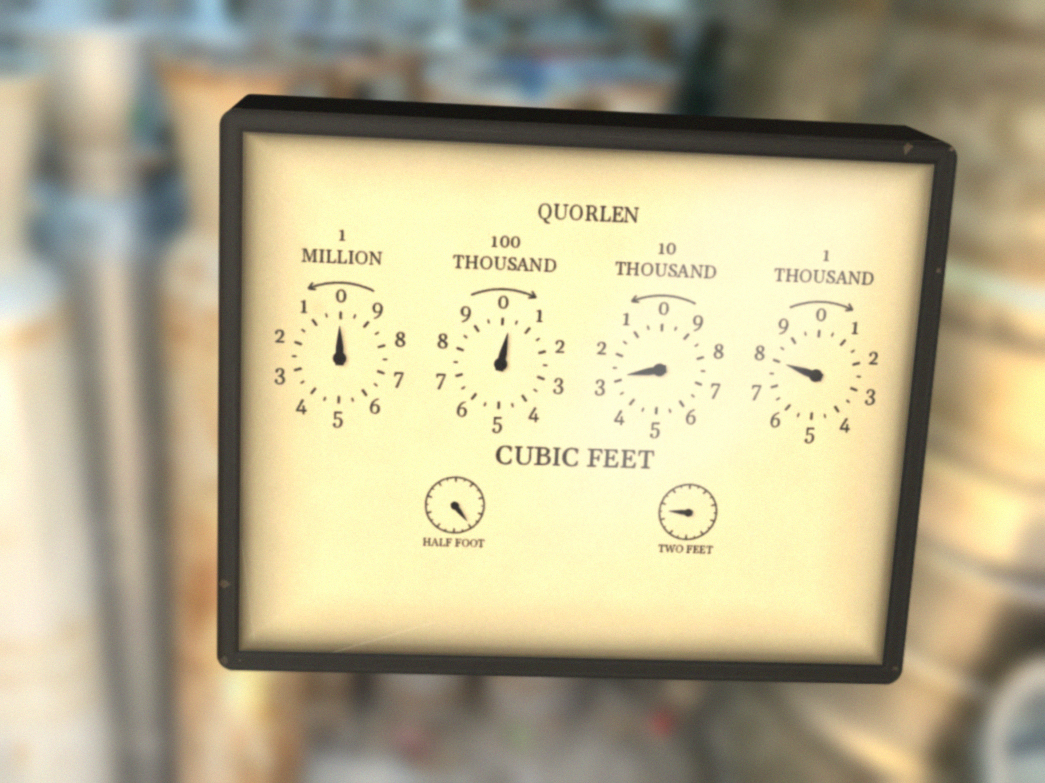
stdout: 2800 ft³
